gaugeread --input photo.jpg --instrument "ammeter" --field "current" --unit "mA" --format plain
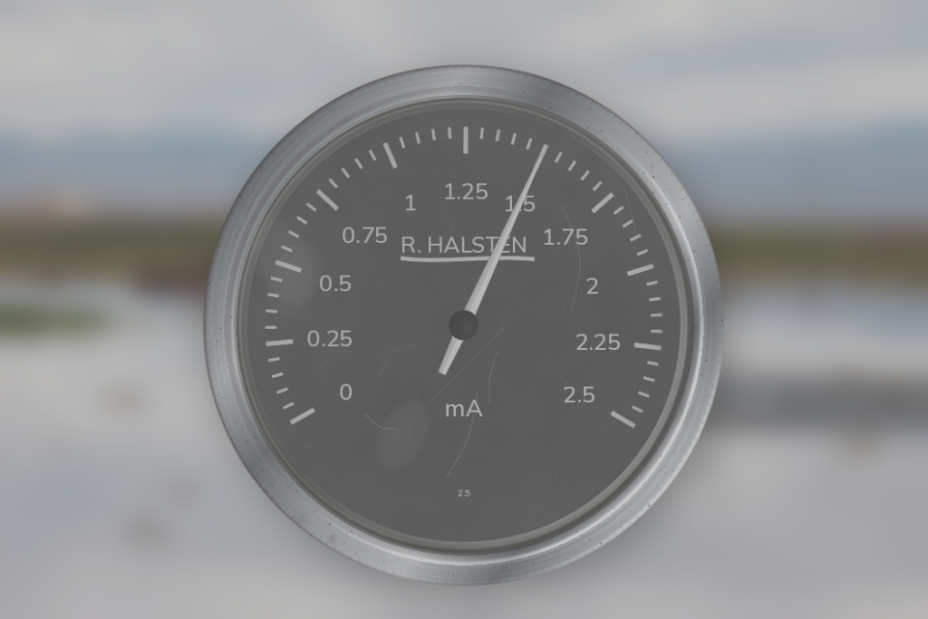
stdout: 1.5 mA
